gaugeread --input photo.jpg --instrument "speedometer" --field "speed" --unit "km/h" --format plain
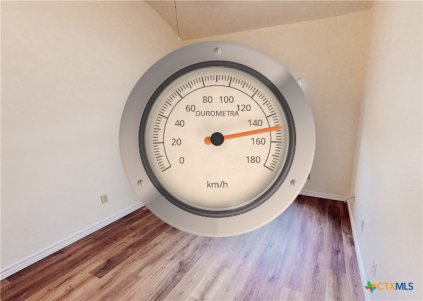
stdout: 150 km/h
